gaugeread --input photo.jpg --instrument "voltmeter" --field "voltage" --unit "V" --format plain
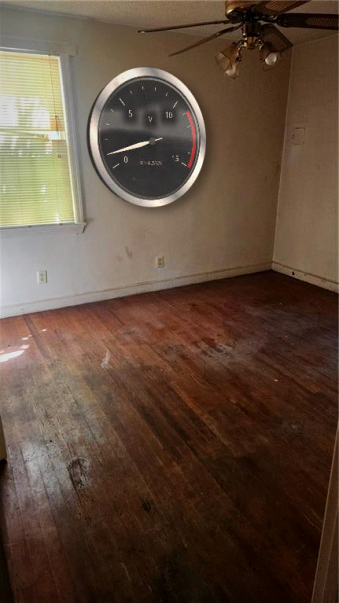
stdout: 1 V
